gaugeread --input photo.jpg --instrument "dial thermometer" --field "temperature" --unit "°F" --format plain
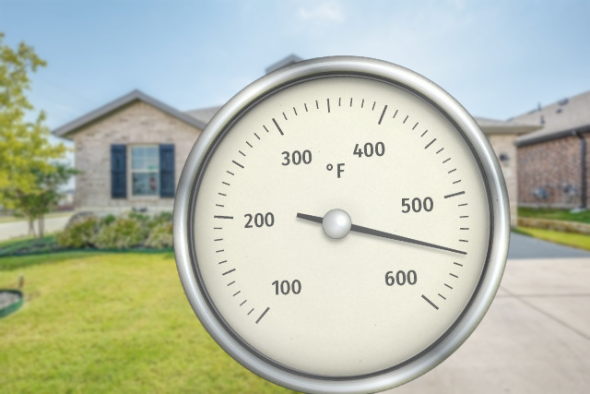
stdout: 550 °F
